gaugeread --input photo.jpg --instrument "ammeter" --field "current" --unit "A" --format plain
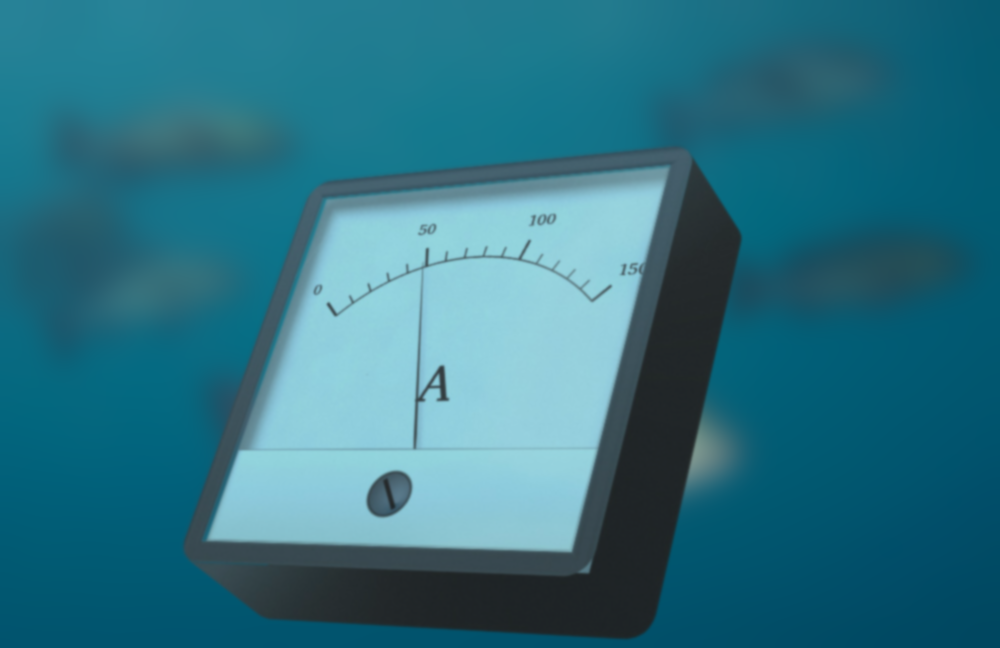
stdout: 50 A
